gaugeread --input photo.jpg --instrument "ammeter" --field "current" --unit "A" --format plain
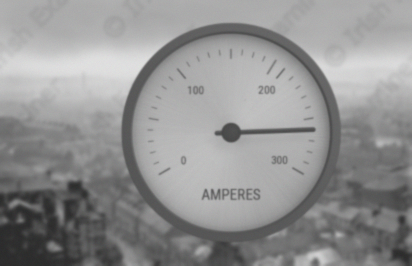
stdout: 260 A
